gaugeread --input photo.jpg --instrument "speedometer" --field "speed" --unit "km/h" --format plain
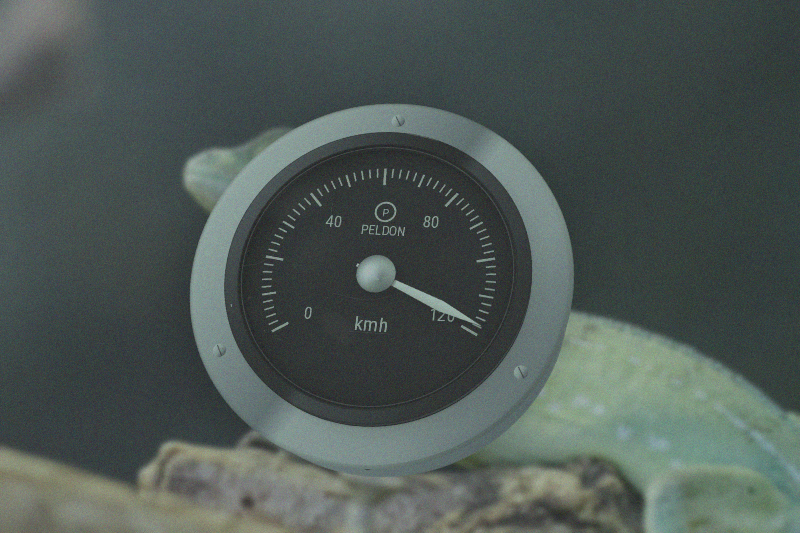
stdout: 118 km/h
